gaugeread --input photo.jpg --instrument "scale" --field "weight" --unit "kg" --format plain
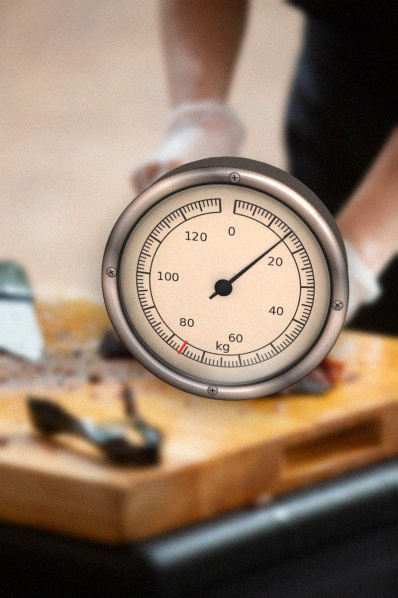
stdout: 15 kg
